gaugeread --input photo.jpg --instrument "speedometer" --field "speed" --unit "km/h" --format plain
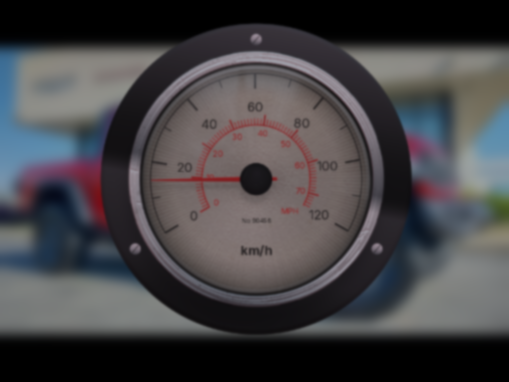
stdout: 15 km/h
